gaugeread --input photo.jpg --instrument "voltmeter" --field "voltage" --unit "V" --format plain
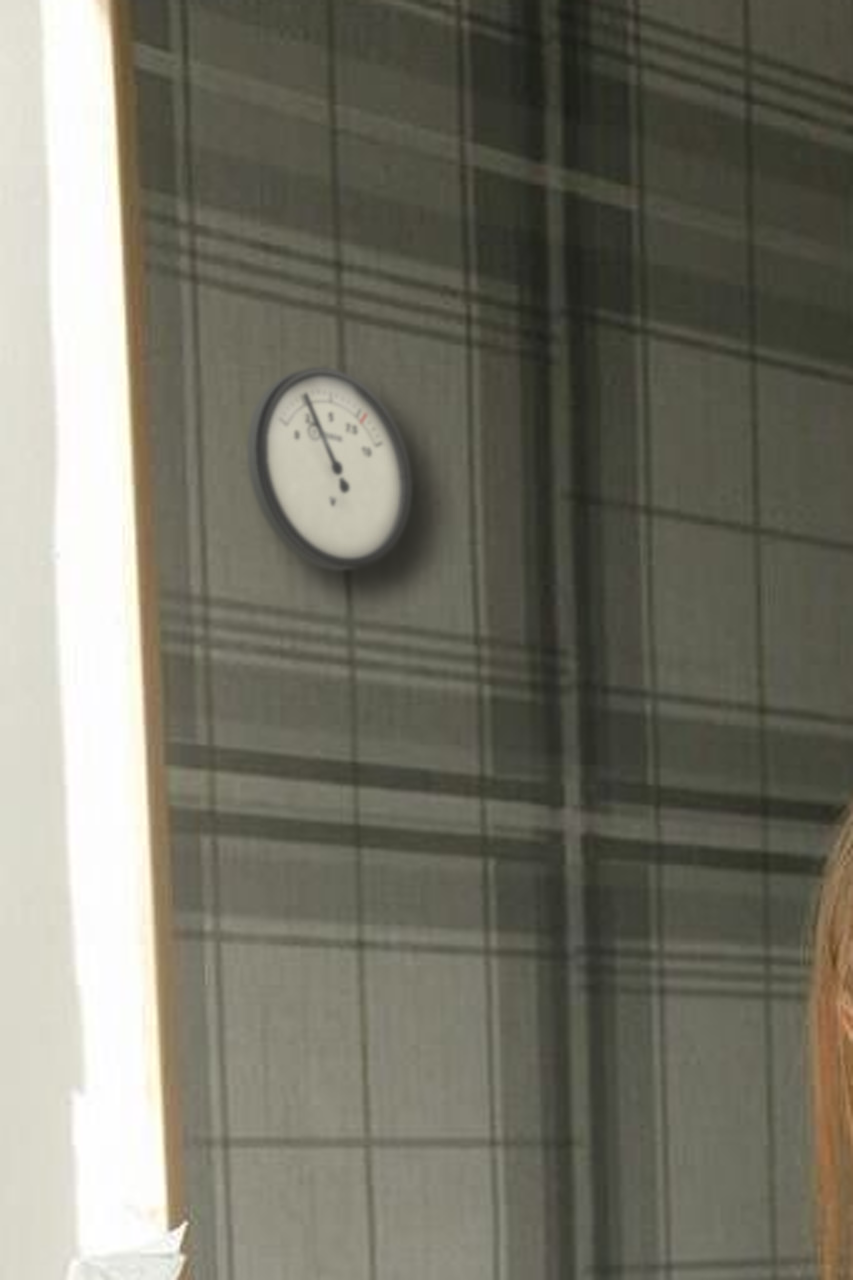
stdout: 2.5 V
